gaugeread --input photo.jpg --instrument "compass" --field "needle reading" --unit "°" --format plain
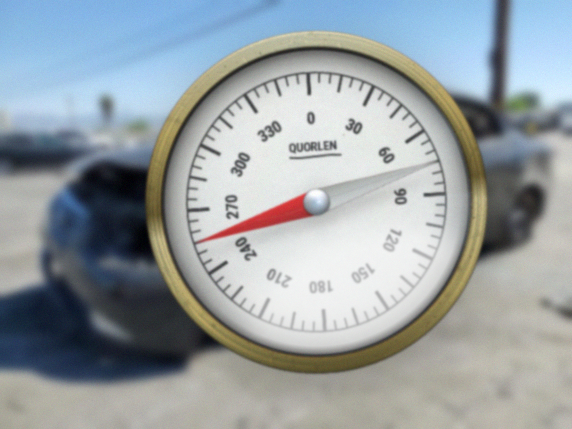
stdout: 255 °
